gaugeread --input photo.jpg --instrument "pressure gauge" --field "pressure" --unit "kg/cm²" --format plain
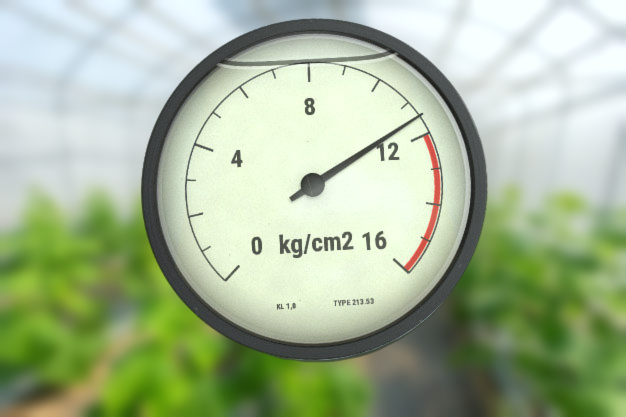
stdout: 11.5 kg/cm²
